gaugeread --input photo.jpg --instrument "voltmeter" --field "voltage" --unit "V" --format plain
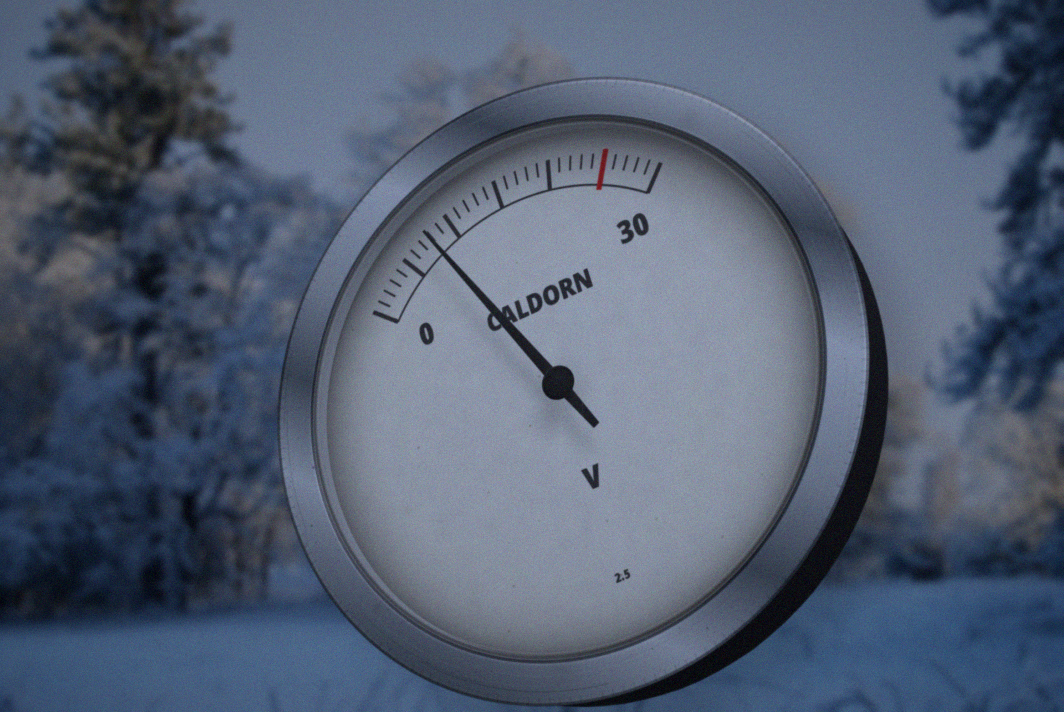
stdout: 8 V
